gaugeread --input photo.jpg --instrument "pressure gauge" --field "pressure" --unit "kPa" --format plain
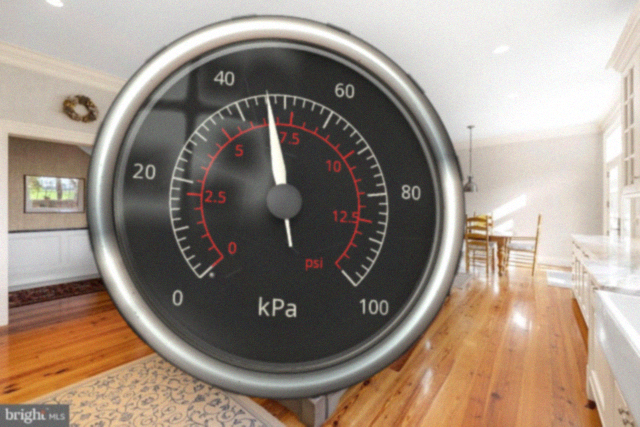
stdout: 46 kPa
